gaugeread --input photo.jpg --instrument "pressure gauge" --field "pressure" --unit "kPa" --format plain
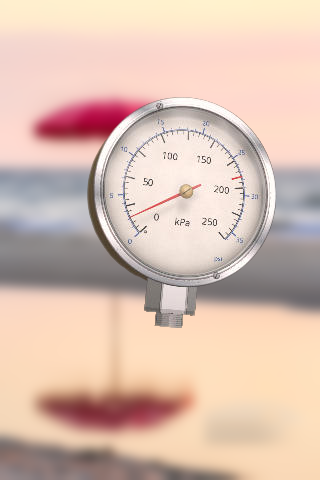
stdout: 15 kPa
